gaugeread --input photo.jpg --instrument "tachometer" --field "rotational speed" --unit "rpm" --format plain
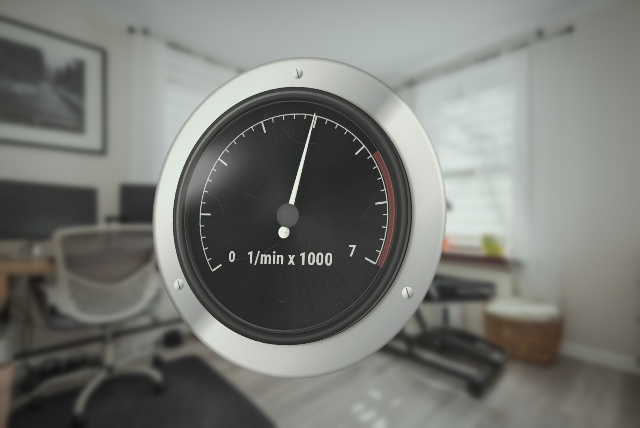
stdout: 4000 rpm
